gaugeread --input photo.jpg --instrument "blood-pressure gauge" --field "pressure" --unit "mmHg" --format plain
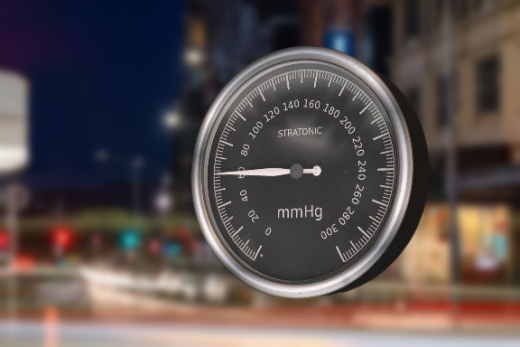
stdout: 60 mmHg
